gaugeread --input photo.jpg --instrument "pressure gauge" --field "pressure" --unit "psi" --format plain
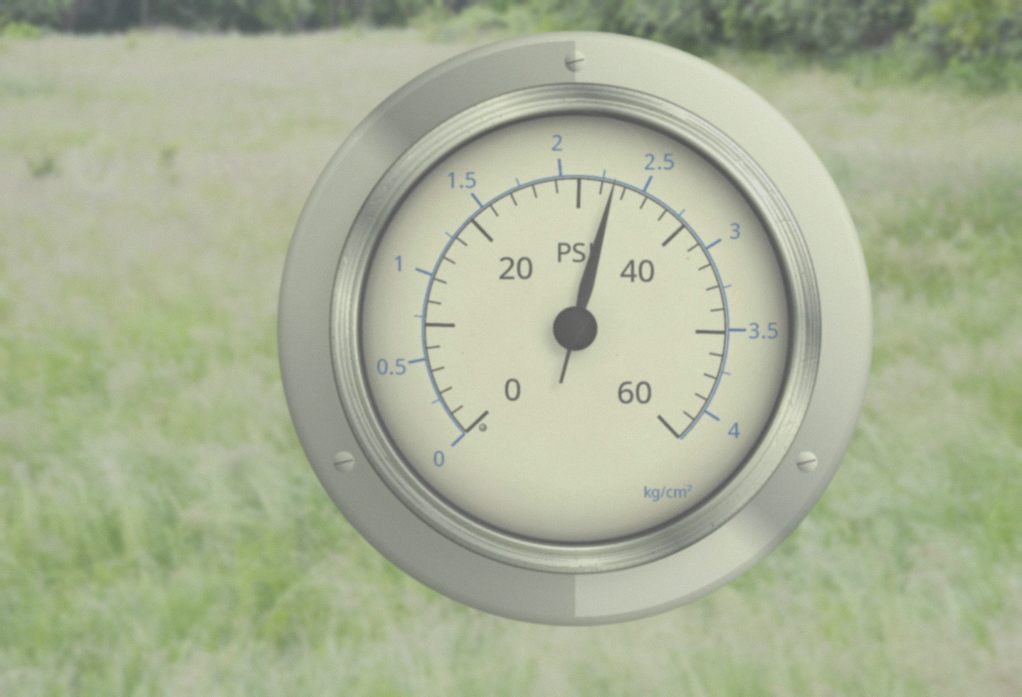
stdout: 33 psi
